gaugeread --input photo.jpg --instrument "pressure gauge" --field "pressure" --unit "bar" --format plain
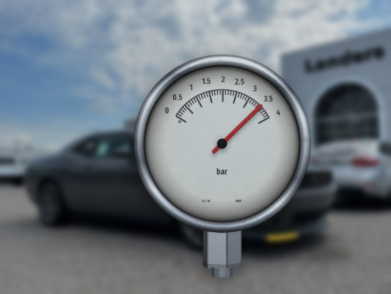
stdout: 3.5 bar
